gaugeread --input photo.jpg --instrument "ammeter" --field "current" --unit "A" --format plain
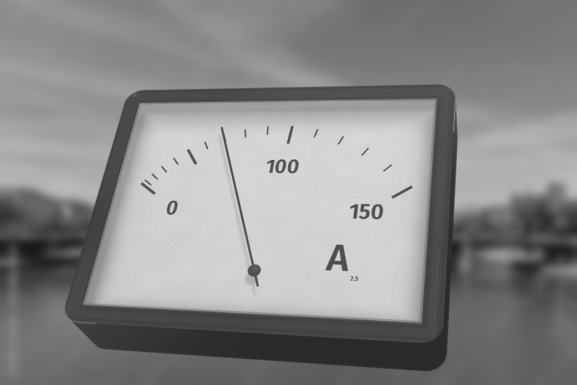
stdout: 70 A
